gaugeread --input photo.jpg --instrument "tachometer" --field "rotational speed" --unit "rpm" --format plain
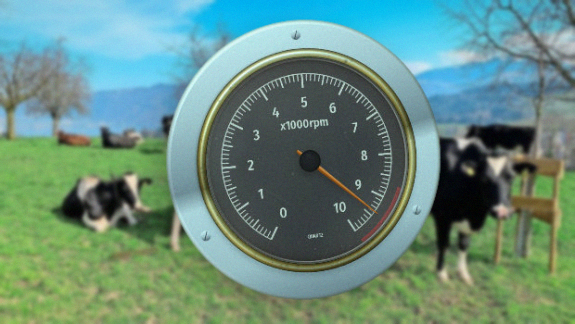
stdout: 9400 rpm
